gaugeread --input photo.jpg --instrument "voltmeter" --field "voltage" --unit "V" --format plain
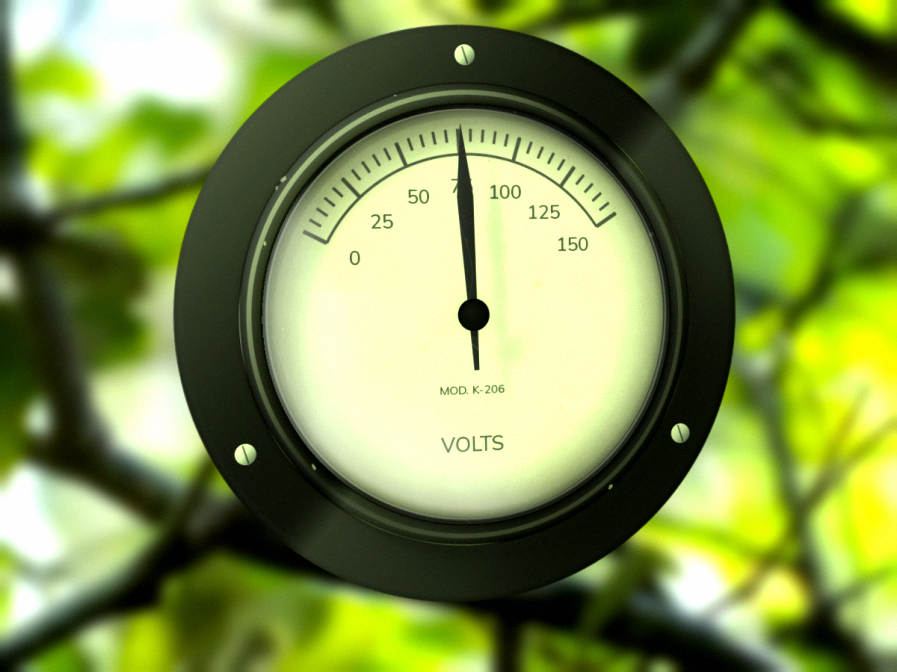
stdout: 75 V
